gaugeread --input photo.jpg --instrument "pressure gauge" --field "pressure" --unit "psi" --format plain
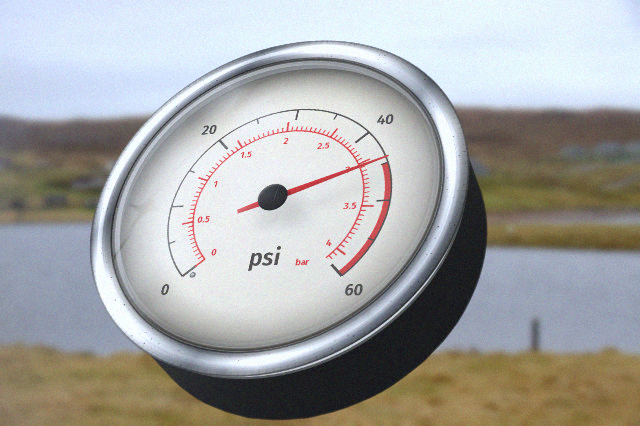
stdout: 45 psi
